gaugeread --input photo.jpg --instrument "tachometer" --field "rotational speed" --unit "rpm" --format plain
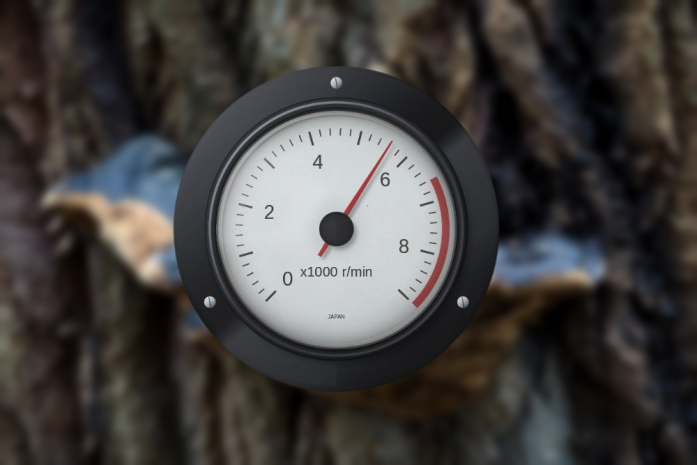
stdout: 5600 rpm
